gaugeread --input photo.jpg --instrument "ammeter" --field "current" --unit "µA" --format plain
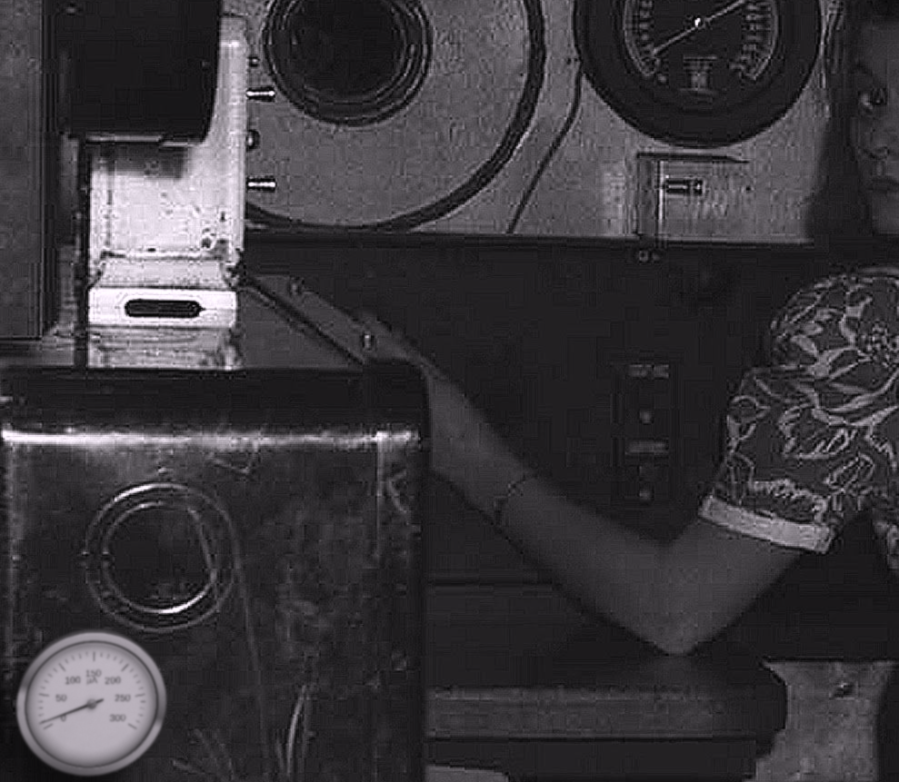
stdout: 10 µA
